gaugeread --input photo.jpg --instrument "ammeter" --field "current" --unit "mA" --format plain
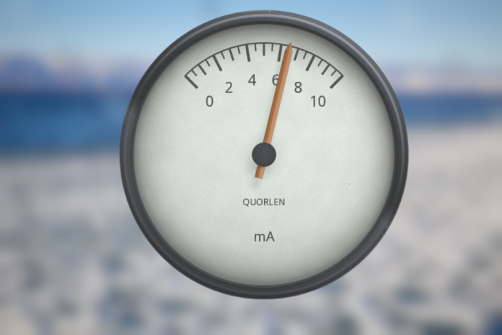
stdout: 6.5 mA
